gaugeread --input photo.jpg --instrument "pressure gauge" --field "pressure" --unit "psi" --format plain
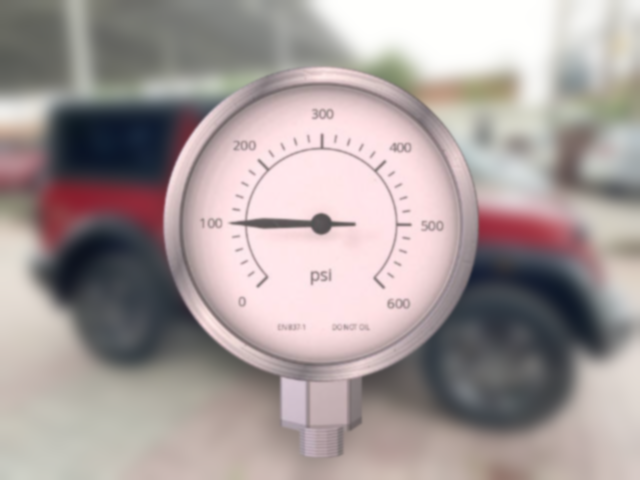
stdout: 100 psi
